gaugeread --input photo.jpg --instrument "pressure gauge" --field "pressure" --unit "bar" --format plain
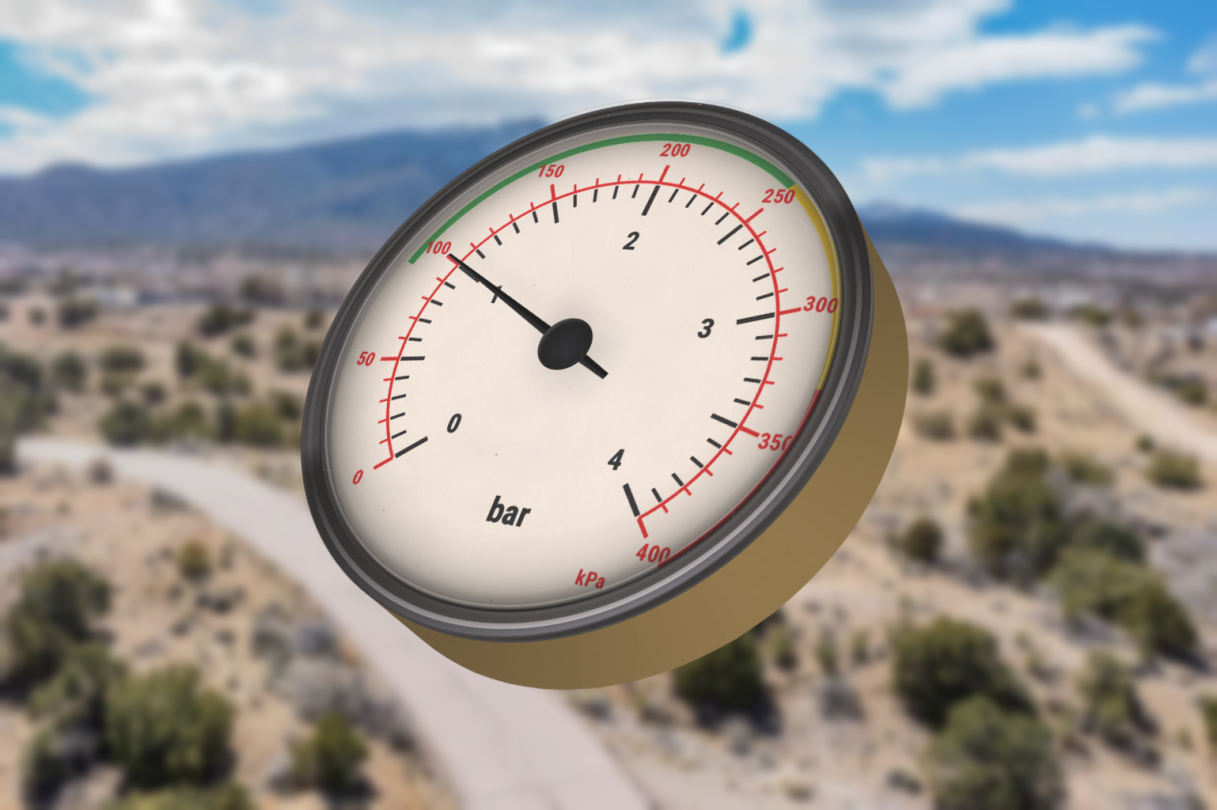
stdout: 1 bar
